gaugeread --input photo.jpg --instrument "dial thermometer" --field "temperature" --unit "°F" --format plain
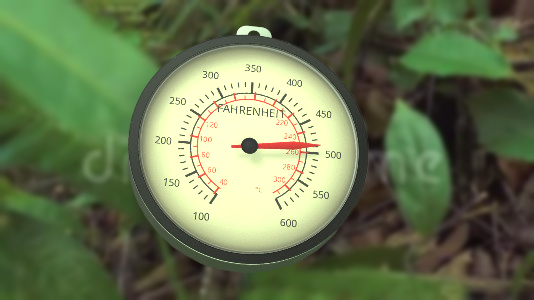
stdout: 490 °F
